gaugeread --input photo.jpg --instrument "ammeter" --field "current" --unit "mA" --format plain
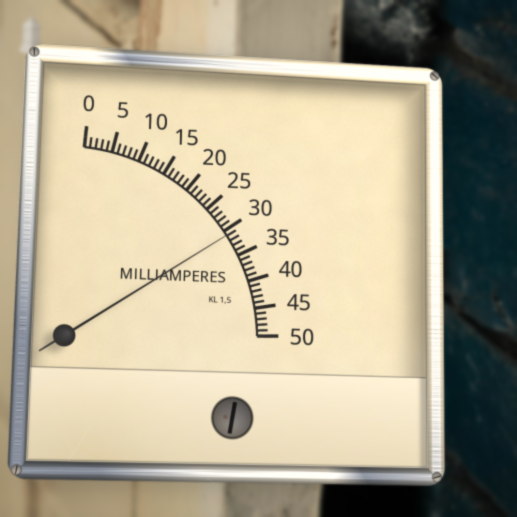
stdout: 31 mA
